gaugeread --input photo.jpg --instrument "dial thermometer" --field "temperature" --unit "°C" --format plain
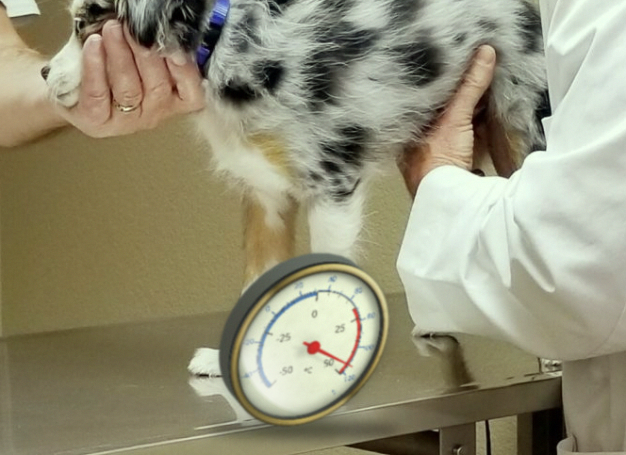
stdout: 45 °C
